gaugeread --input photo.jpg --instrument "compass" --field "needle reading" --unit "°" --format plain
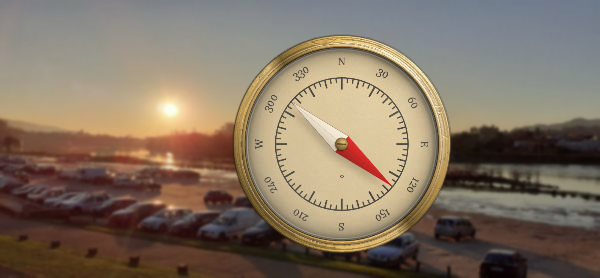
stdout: 130 °
